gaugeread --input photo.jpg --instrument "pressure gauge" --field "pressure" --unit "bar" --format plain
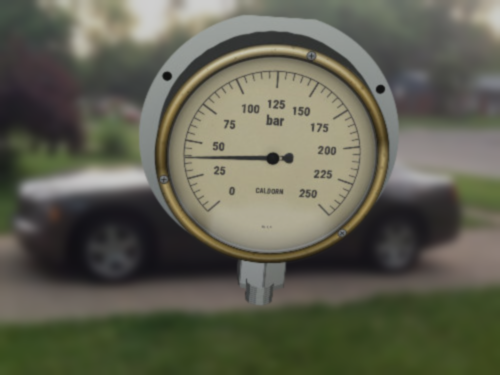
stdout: 40 bar
